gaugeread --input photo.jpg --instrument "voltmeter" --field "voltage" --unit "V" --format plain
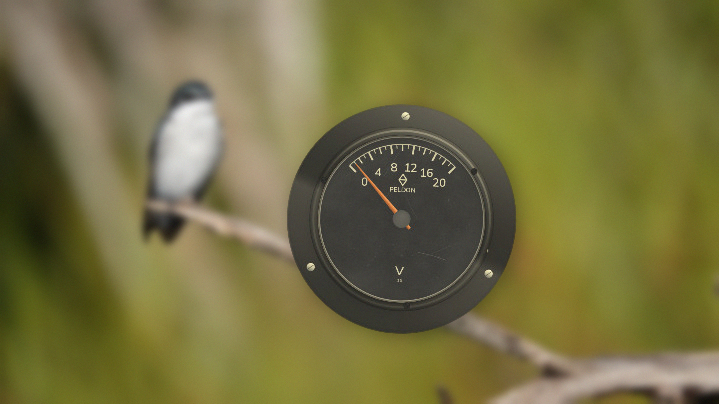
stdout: 1 V
